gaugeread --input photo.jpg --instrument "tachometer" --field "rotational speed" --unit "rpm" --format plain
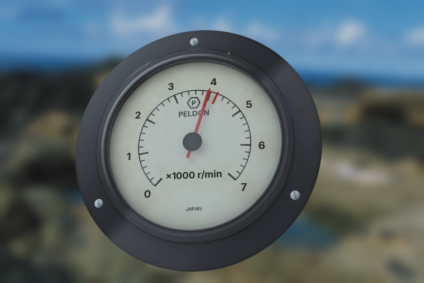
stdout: 4000 rpm
